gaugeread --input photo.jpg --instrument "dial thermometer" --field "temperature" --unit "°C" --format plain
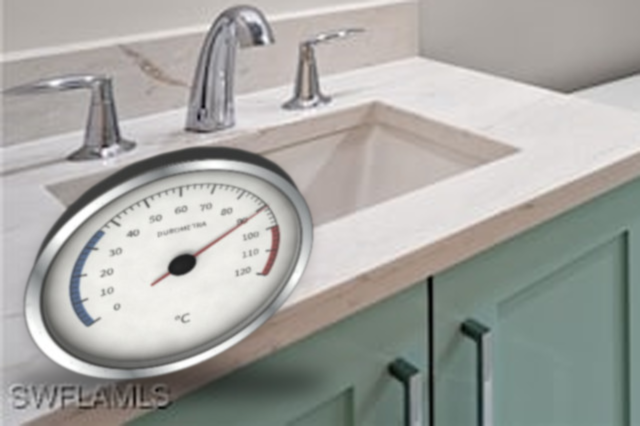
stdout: 90 °C
